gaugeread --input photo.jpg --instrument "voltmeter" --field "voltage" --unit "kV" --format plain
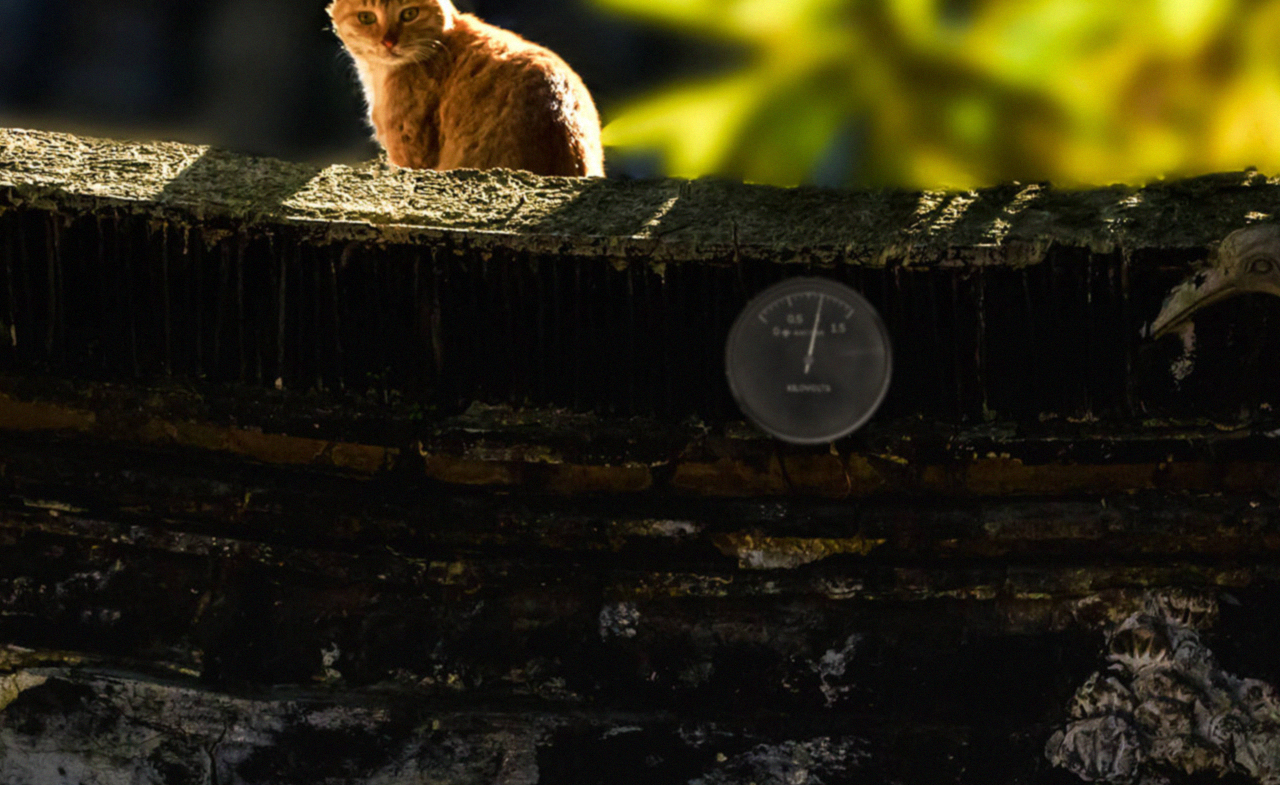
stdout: 1 kV
